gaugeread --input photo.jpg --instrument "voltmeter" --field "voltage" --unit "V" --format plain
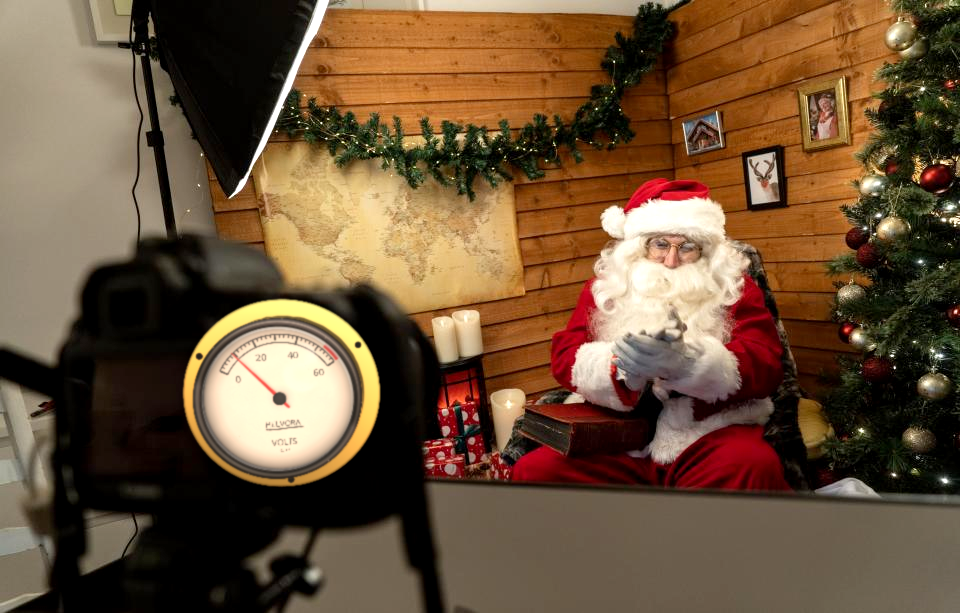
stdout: 10 V
